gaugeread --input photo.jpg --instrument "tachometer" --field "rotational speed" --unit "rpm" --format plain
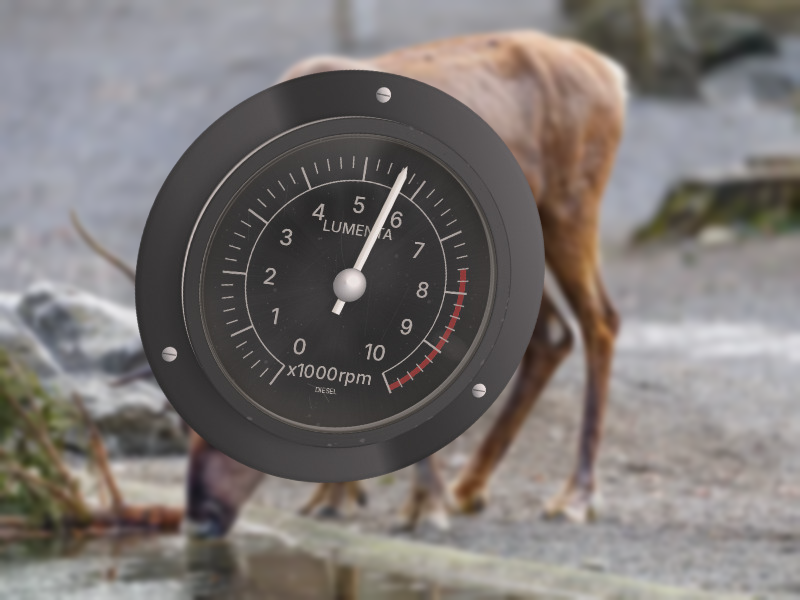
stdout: 5600 rpm
